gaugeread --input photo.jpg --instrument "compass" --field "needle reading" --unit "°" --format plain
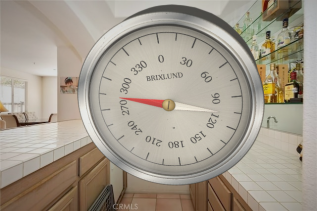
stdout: 285 °
